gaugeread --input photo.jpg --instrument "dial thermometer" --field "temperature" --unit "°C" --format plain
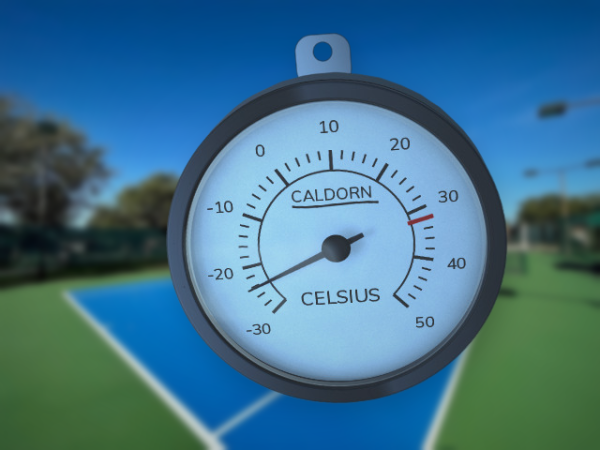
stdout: -24 °C
